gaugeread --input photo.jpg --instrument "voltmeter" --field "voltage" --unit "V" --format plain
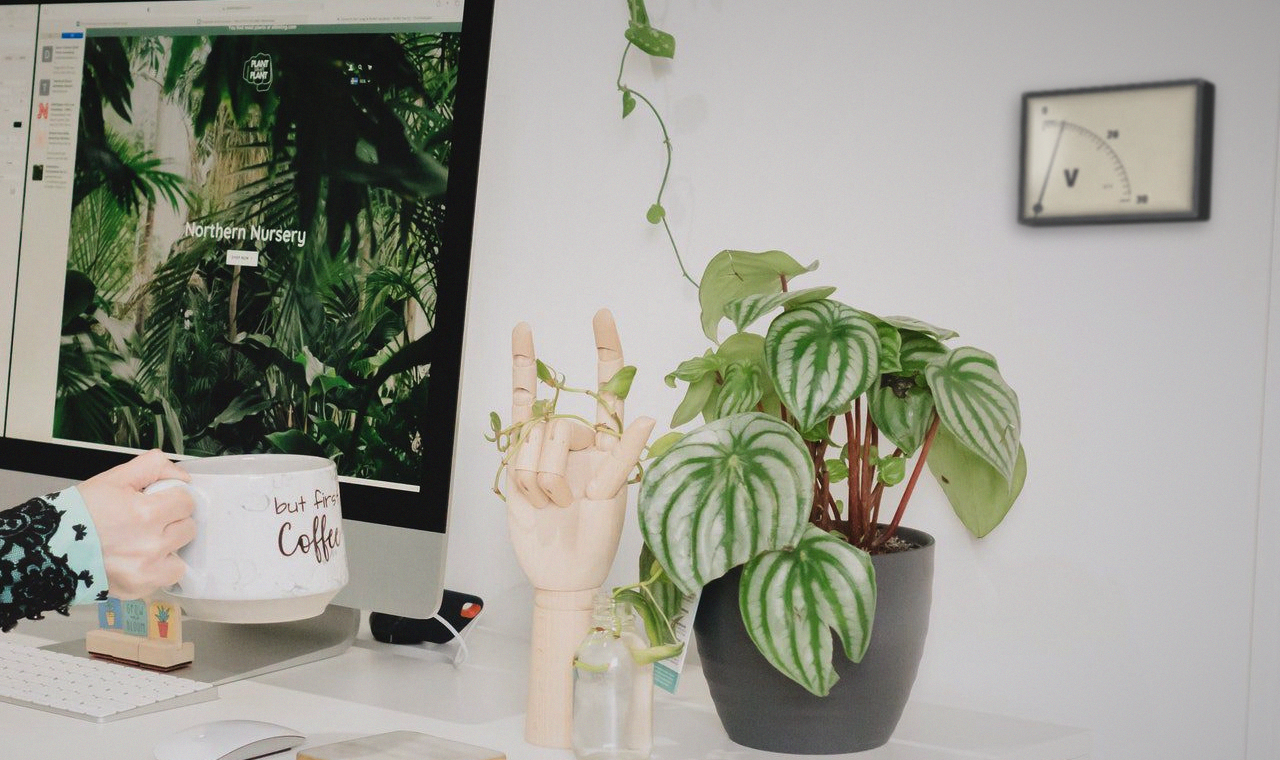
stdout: 10 V
